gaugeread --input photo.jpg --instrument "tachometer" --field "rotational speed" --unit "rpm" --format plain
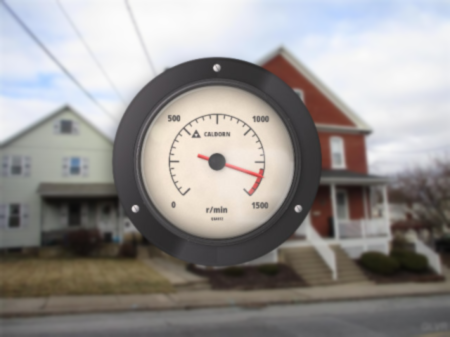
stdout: 1350 rpm
